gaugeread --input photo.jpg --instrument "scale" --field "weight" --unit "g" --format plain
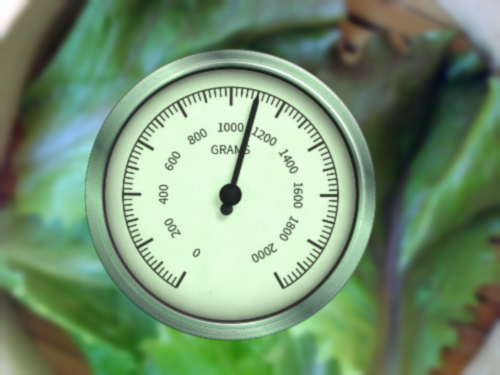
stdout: 1100 g
